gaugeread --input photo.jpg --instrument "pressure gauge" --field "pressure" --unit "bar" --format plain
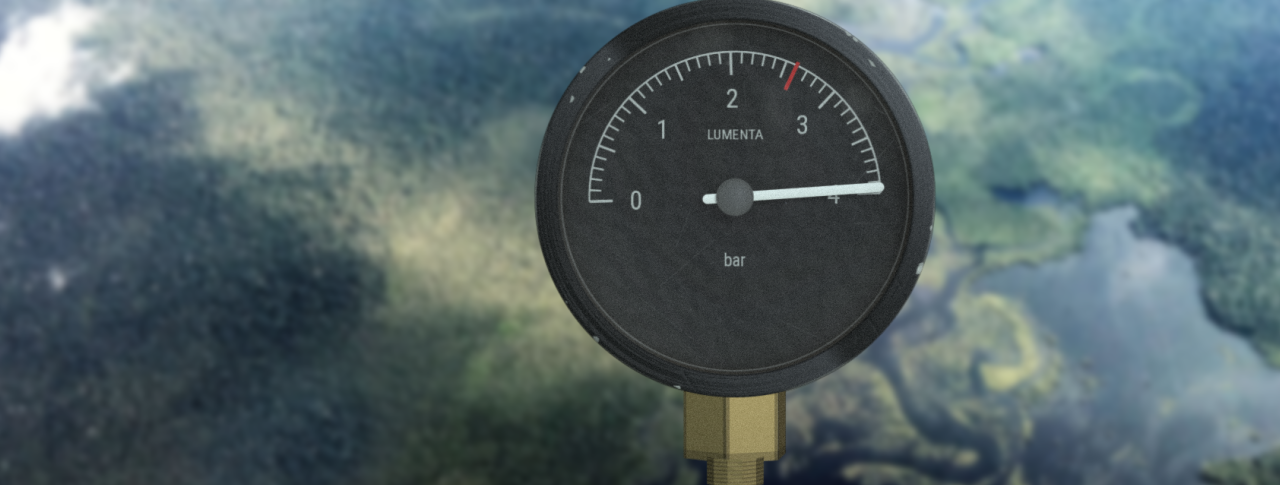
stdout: 3.95 bar
